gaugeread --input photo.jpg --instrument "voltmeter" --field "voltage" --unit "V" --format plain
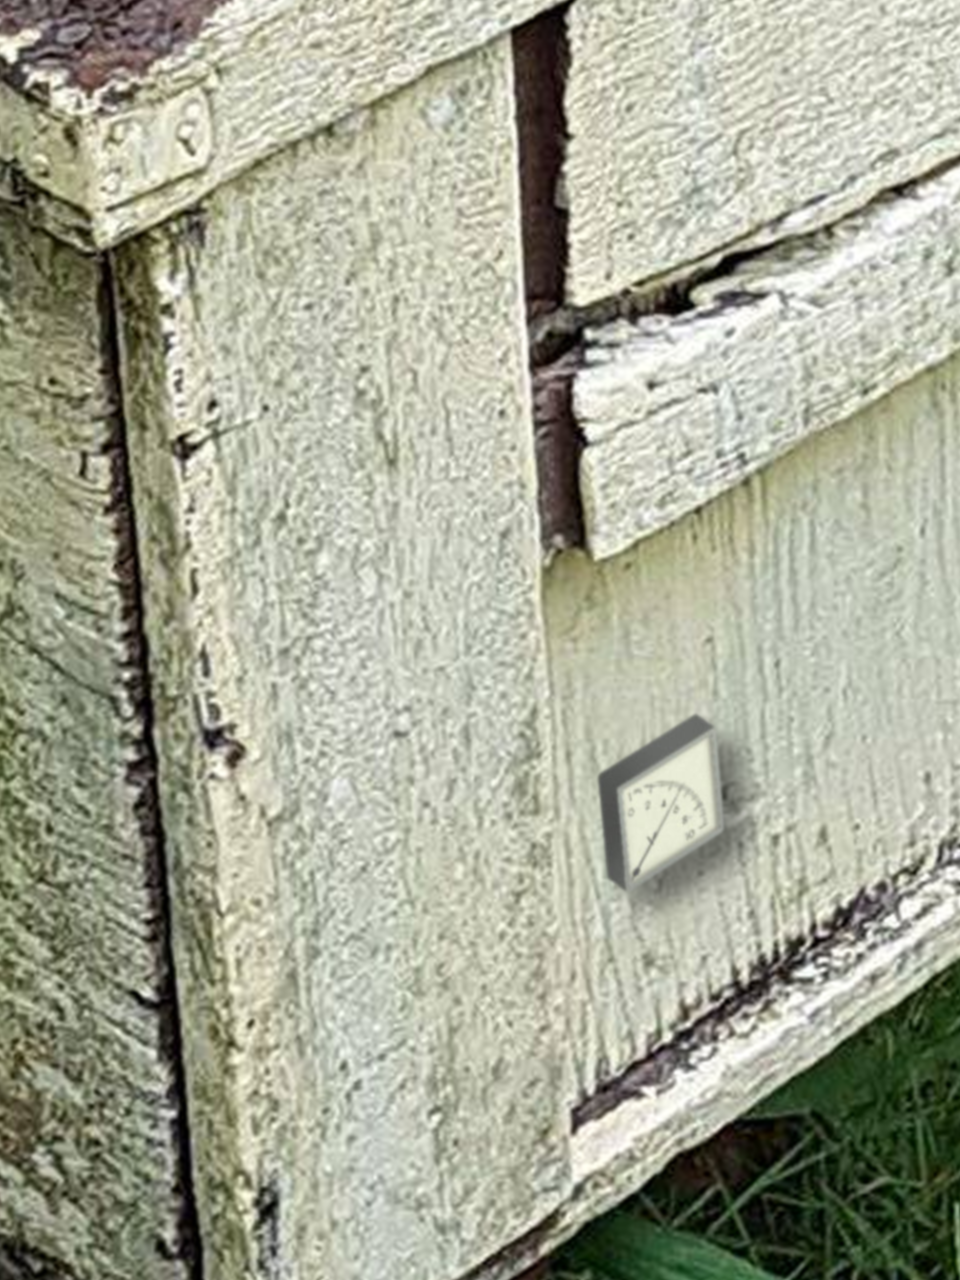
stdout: 5 V
